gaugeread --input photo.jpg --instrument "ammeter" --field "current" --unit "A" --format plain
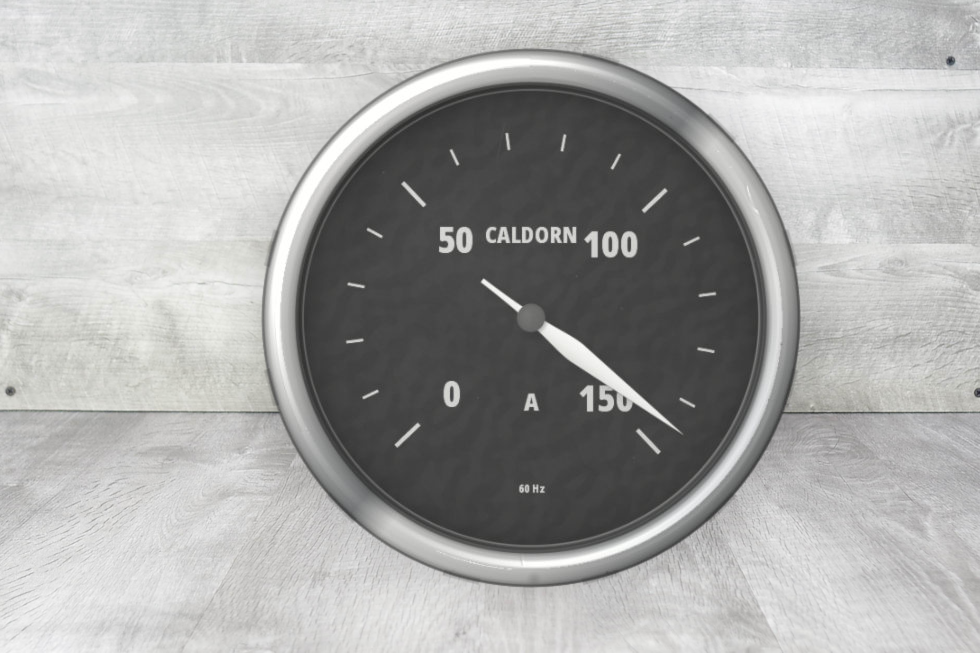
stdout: 145 A
